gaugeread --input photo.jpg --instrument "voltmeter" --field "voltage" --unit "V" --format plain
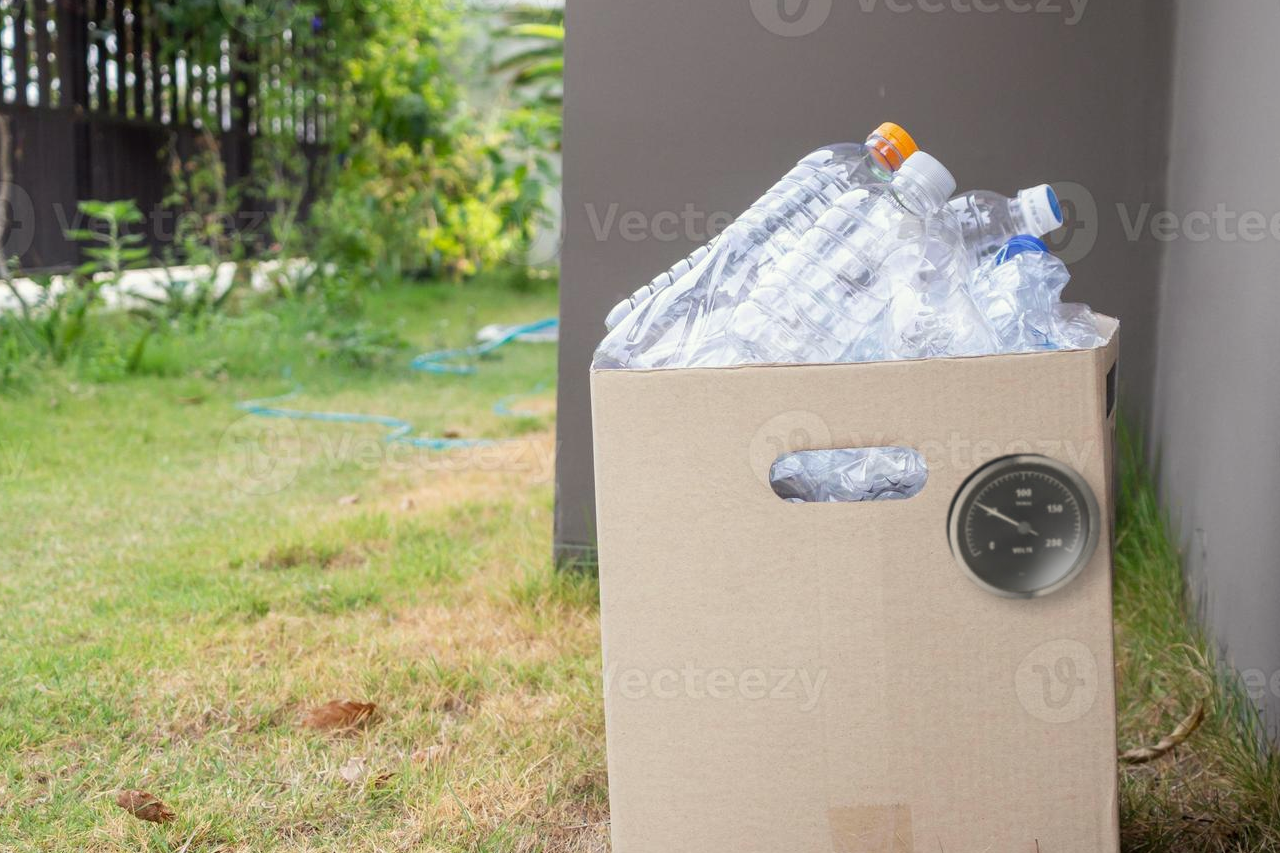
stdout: 50 V
